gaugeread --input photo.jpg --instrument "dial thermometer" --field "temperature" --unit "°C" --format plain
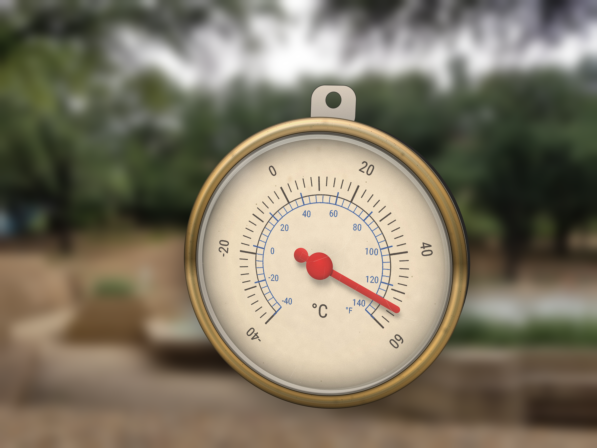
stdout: 54 °C
